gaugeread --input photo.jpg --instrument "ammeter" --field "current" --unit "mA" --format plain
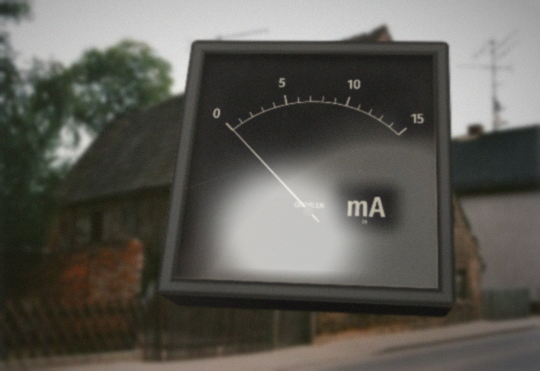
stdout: 0 mA
